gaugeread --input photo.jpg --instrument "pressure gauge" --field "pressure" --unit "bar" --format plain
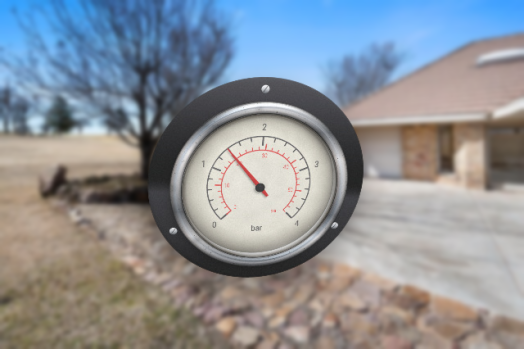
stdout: 1.4 bar
